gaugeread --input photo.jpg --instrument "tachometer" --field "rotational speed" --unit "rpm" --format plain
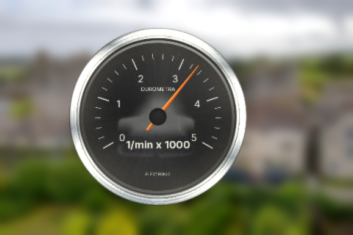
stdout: 3300 rpm
